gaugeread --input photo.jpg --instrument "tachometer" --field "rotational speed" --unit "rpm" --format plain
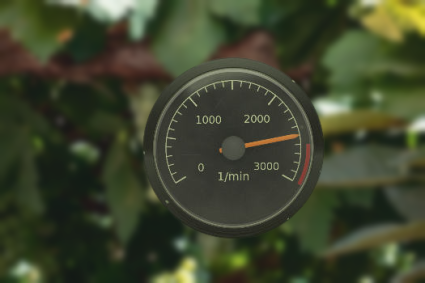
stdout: 2500 rpm
